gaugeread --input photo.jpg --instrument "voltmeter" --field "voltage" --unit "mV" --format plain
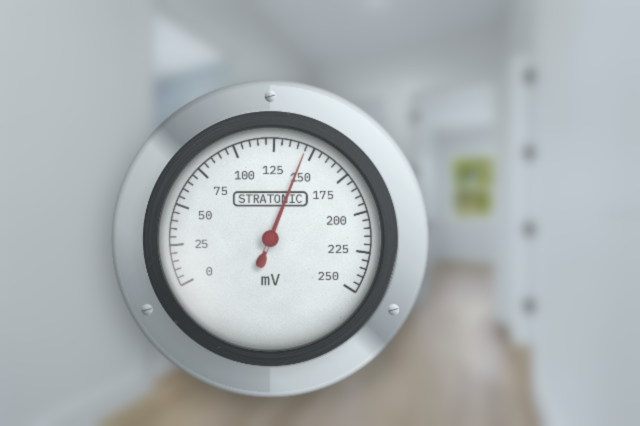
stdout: 145 mV
